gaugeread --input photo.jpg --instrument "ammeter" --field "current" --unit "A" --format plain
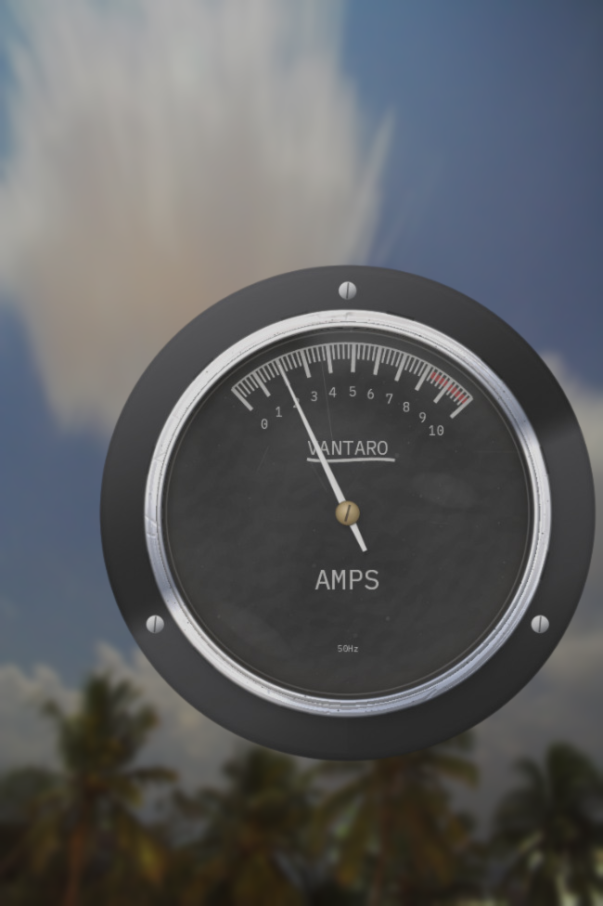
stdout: 2 A
